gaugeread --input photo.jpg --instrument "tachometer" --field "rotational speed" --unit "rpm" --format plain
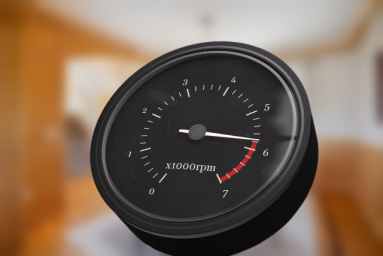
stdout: 5800 rpm
